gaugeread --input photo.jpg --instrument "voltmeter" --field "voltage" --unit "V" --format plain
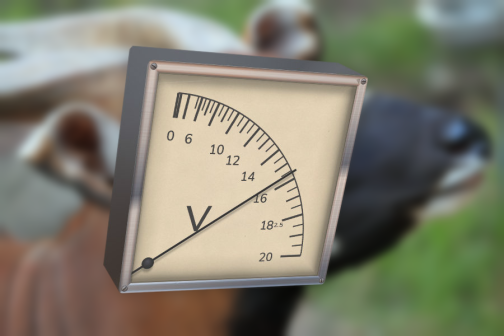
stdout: 15.5 V
